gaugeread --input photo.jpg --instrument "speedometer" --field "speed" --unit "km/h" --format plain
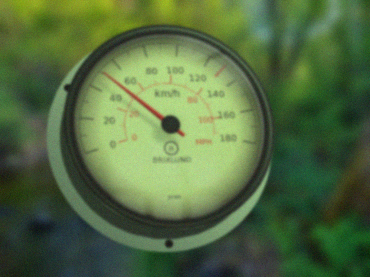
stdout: 50 km/h
